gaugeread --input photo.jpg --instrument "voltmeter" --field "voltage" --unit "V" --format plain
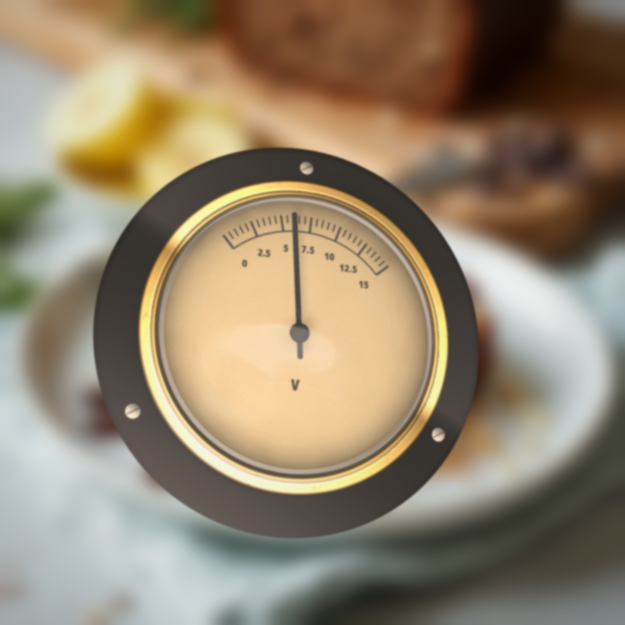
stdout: 6 V
